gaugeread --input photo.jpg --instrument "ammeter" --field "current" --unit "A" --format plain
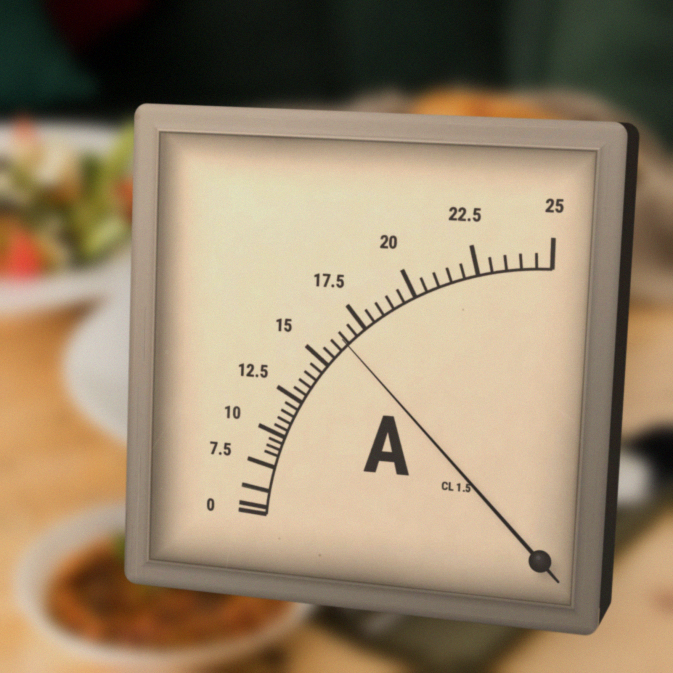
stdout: 16.5 A
